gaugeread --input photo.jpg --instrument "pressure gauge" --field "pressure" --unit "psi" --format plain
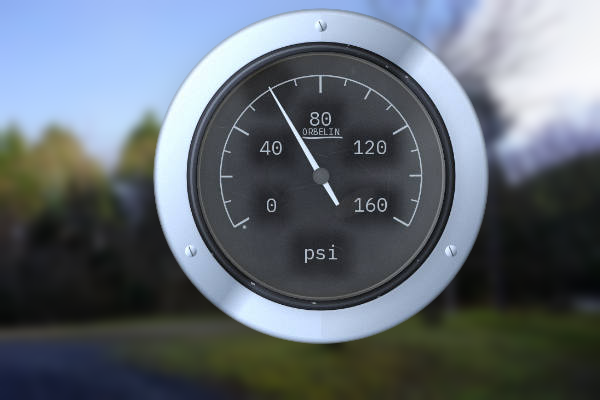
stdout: 60 psi
